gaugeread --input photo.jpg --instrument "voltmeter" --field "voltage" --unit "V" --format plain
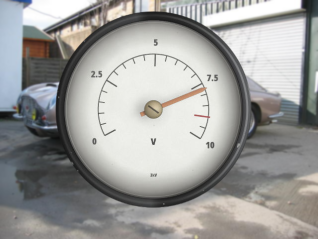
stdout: 7.75 V
